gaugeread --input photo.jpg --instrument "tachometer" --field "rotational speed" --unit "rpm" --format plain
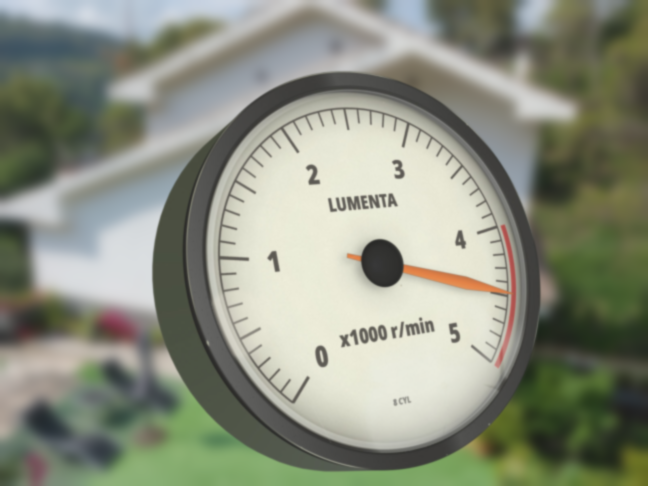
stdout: 4500 rpm
